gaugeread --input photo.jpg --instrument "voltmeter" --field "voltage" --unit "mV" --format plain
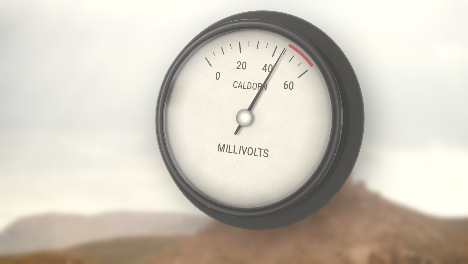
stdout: 45 mV
